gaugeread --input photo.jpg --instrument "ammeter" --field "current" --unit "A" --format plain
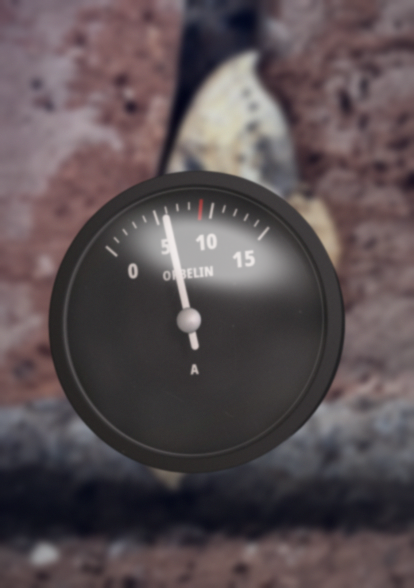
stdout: 6 A
